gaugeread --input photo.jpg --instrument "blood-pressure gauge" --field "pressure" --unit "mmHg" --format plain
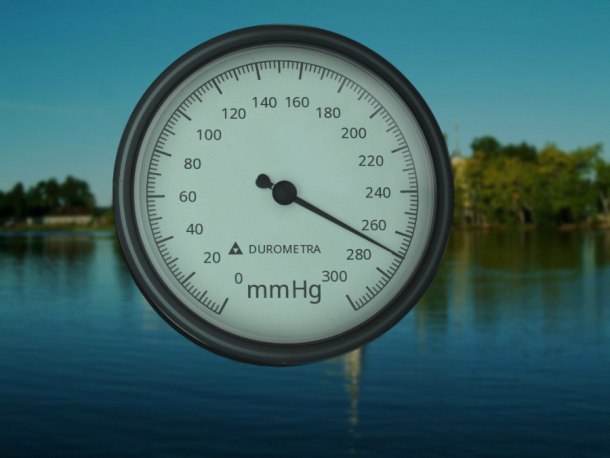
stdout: 270 mmHg
